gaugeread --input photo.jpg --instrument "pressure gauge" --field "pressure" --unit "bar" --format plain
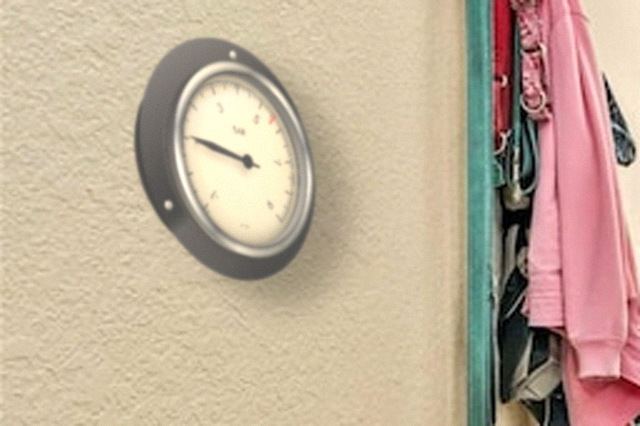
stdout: 1 bar
